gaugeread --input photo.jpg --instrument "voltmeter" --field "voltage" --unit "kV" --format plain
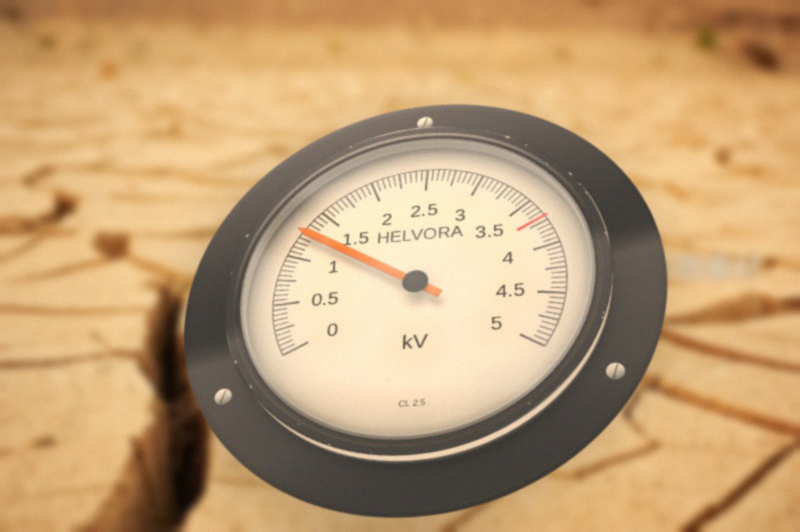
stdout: 1.25 kV
